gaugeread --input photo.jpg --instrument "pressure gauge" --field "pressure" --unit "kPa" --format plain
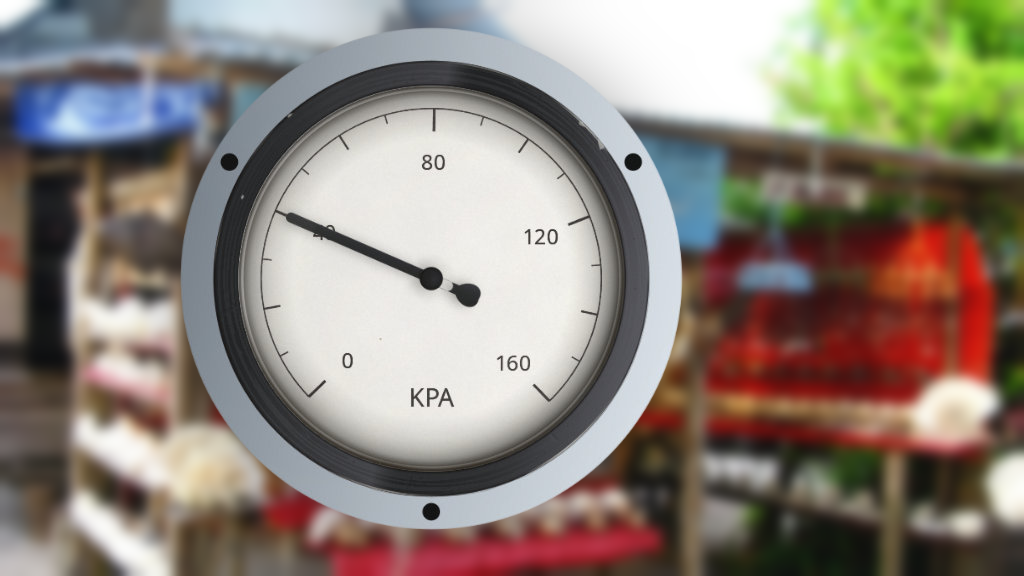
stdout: 40 kPa
